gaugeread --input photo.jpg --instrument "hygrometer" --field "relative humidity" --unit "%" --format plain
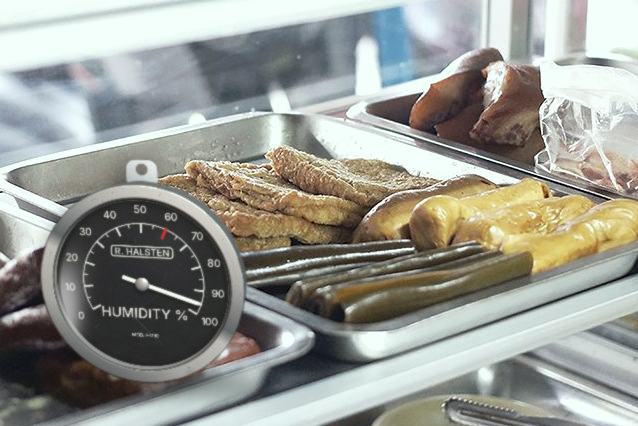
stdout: 95 %
